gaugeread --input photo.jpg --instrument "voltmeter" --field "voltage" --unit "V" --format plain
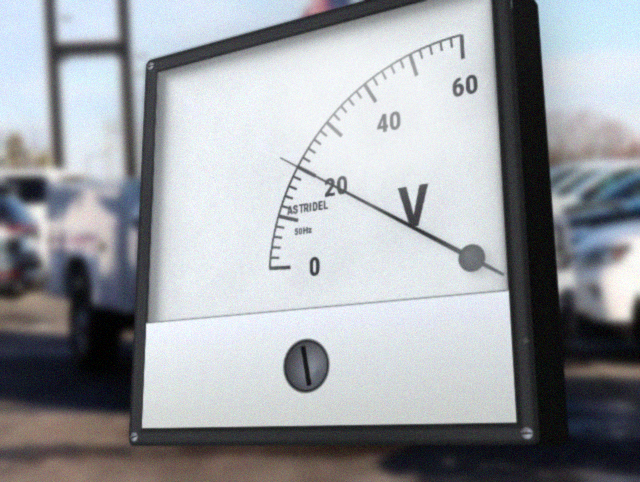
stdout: 20 V
